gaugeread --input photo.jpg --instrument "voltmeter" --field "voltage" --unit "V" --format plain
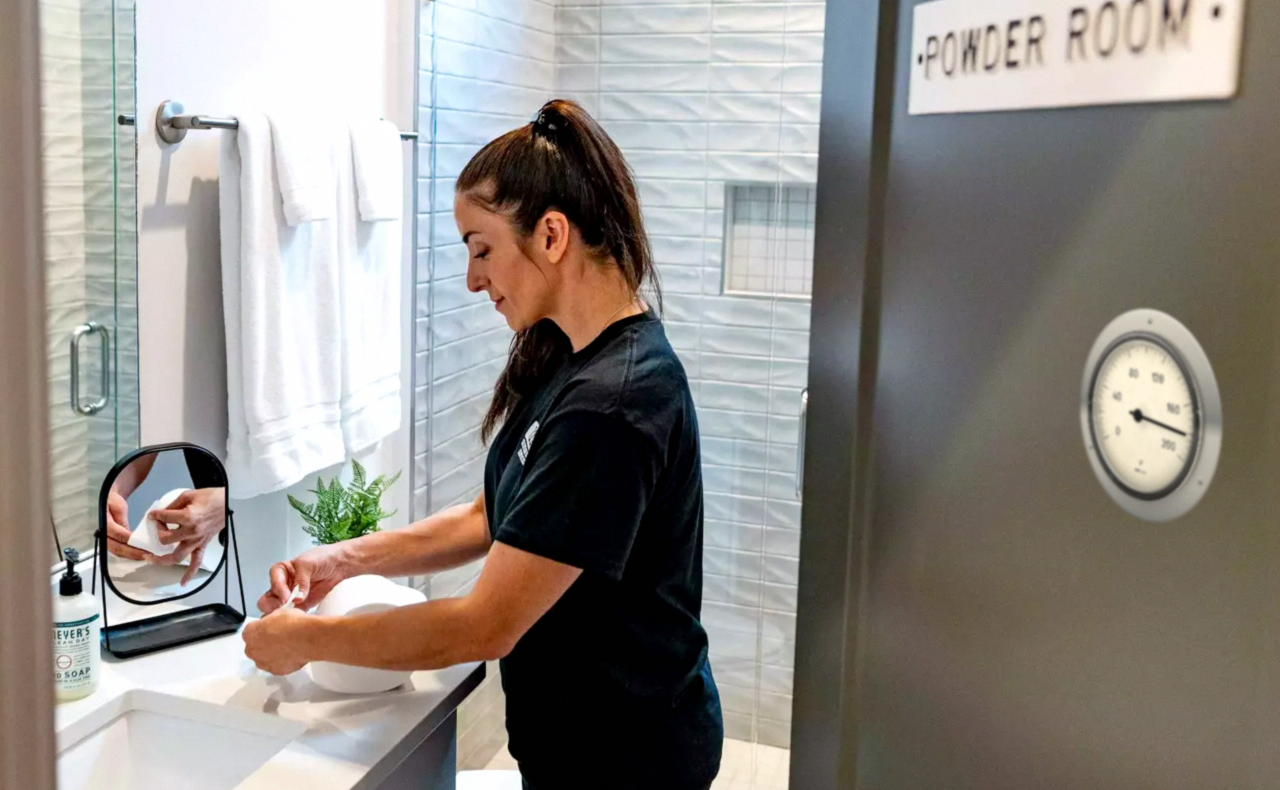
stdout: 180 V
